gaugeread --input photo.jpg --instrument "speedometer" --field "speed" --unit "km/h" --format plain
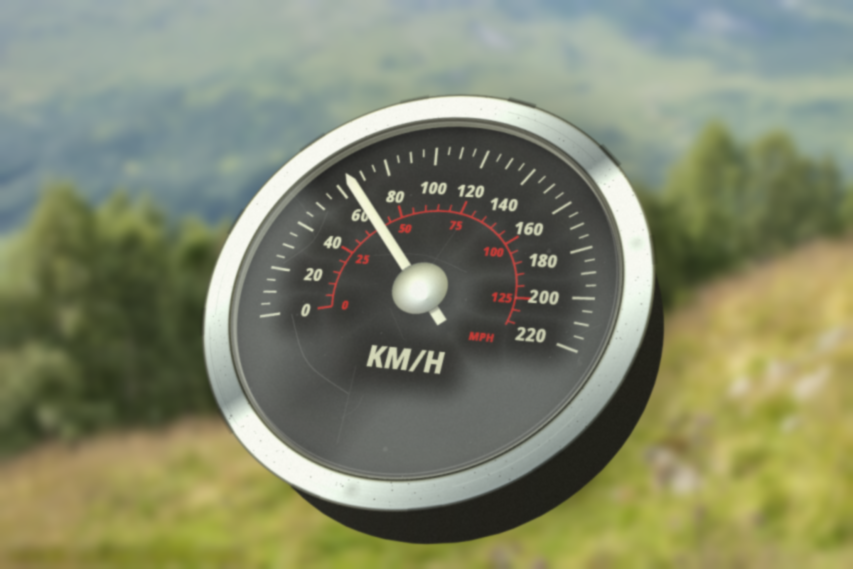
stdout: 65 km/h
